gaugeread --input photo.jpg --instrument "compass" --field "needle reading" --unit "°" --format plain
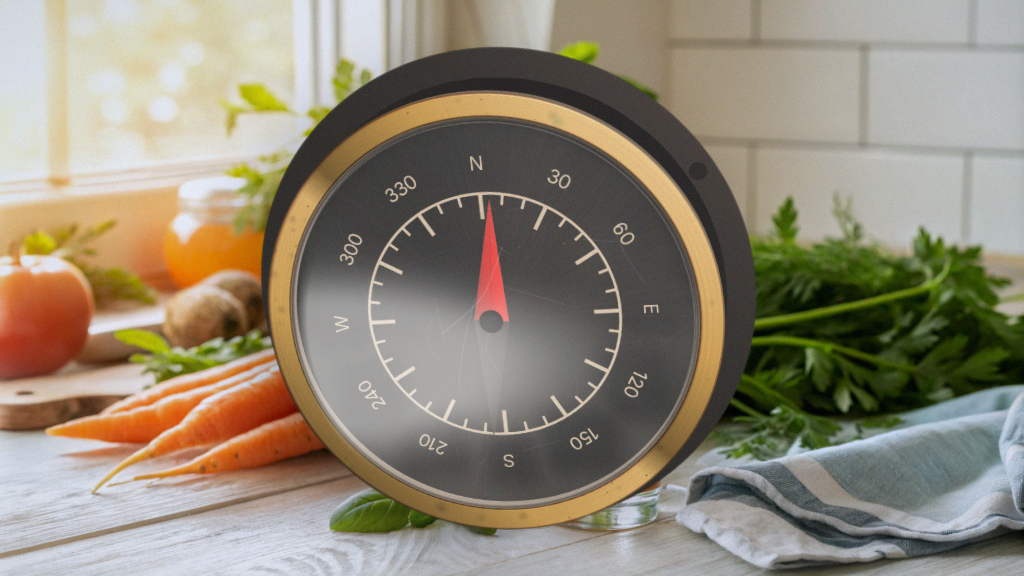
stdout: 5 °
